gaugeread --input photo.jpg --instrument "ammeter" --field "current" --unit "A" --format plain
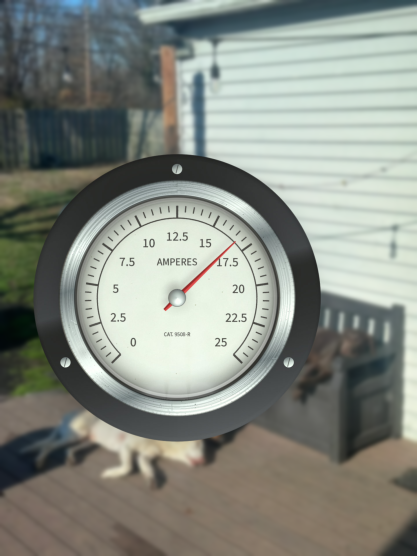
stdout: 16.75 A
